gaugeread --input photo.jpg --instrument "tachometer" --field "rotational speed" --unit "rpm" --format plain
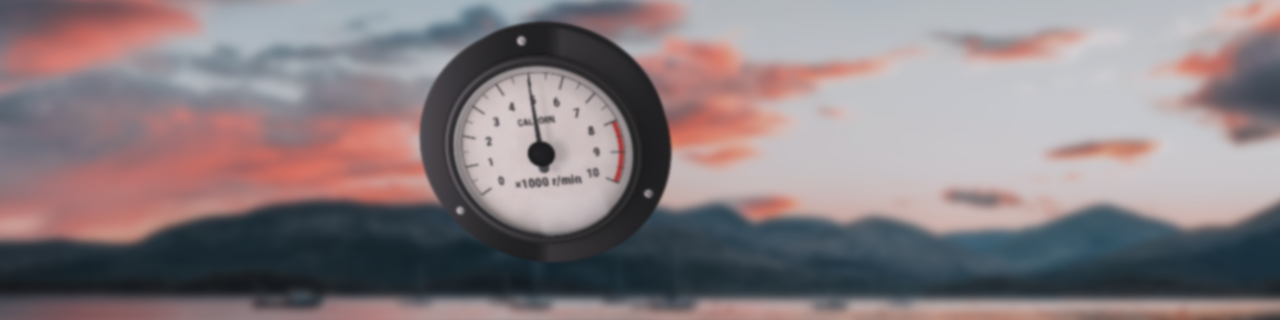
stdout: 5000 rpm
